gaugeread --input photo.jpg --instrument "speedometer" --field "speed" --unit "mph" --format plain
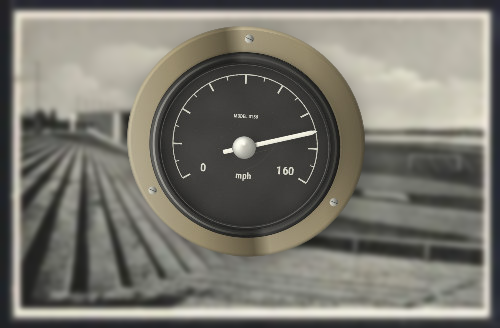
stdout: 130 mph
